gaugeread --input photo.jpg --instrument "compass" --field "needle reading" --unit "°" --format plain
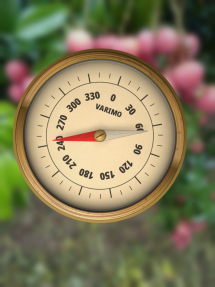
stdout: 245 °
